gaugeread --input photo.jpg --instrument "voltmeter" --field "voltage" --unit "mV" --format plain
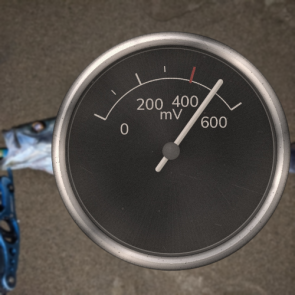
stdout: 500 mV
